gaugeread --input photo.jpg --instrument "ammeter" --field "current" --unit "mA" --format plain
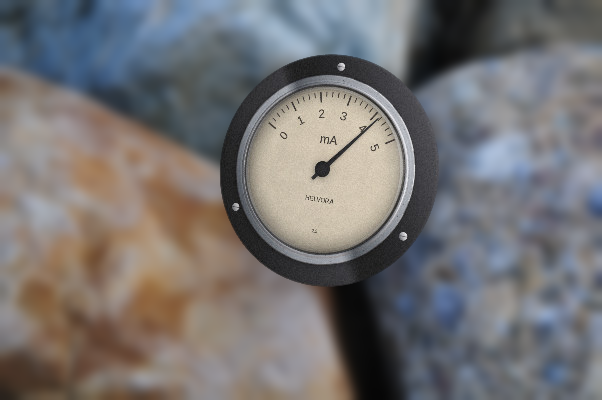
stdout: 4.2 mA
